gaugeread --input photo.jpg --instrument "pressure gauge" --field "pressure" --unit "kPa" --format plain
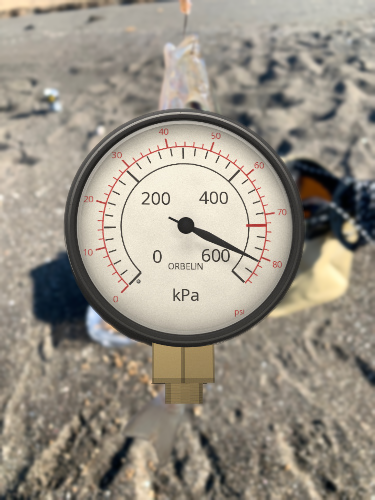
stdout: 560 kPa
